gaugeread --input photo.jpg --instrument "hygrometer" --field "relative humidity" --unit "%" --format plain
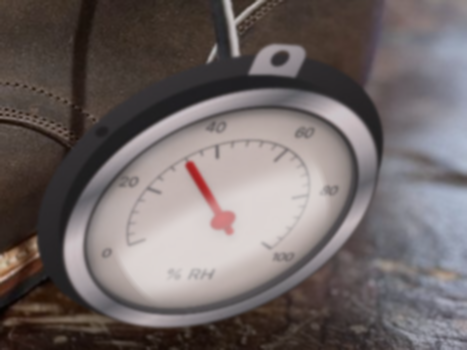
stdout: 32 %
